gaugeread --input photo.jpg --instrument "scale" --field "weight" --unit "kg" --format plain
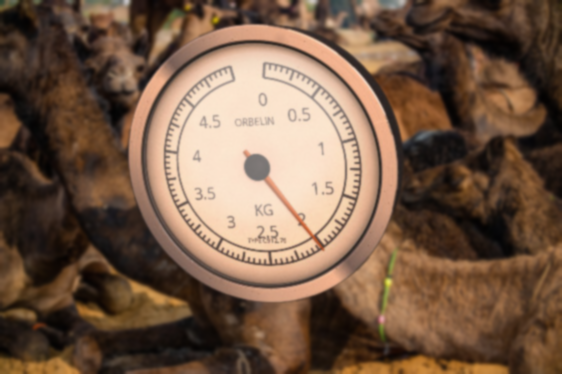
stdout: 2 kg
